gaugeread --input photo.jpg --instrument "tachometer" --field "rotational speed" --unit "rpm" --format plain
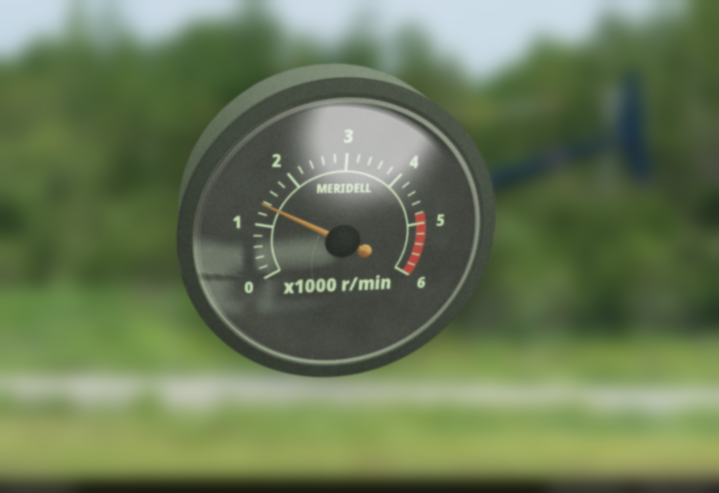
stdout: 1400 rpm
